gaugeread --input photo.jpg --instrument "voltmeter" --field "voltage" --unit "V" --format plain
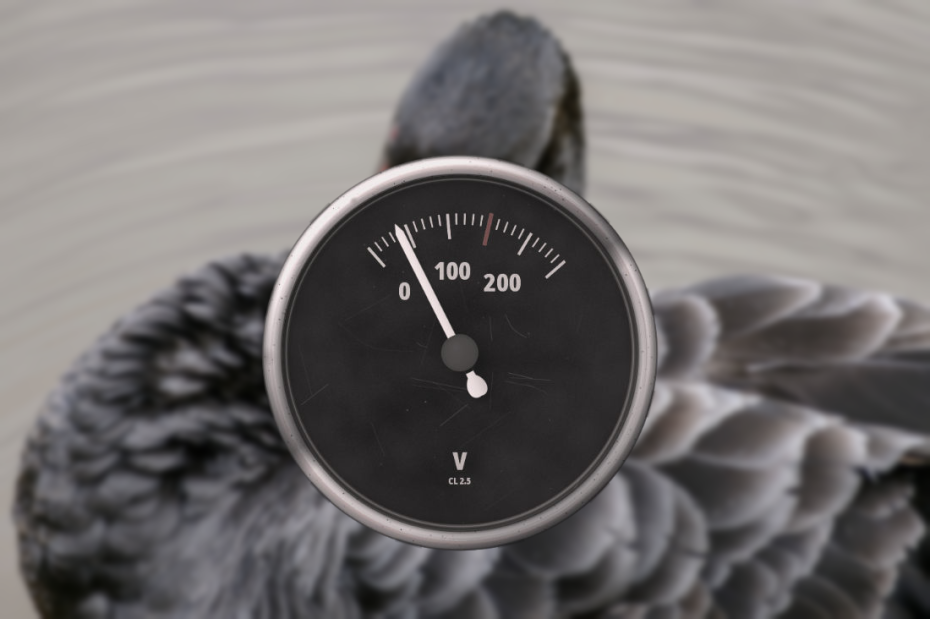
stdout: 40 V
